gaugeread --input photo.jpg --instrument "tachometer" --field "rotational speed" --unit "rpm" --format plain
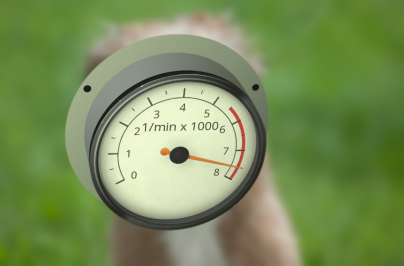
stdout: 7500 rpm
